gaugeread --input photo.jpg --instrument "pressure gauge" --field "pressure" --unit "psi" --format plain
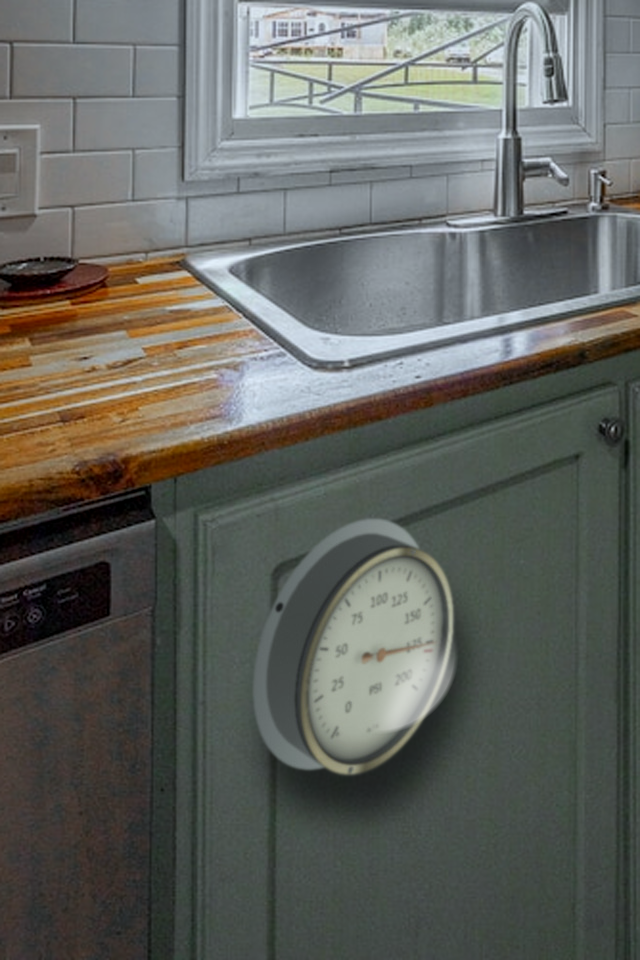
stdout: 175 psi
